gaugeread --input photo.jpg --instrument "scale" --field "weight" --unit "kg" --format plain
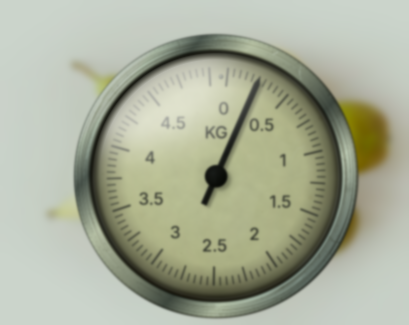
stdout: 0.25 kg
